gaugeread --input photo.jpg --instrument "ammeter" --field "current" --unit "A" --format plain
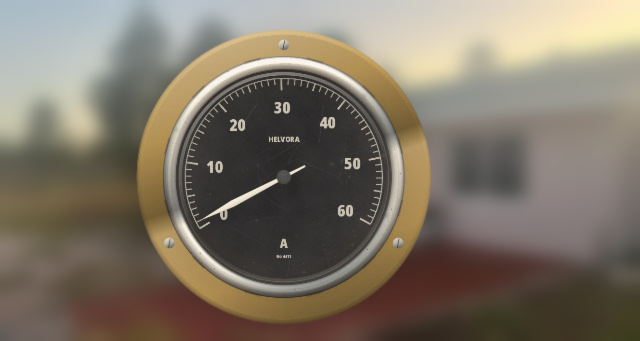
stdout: 1 A
